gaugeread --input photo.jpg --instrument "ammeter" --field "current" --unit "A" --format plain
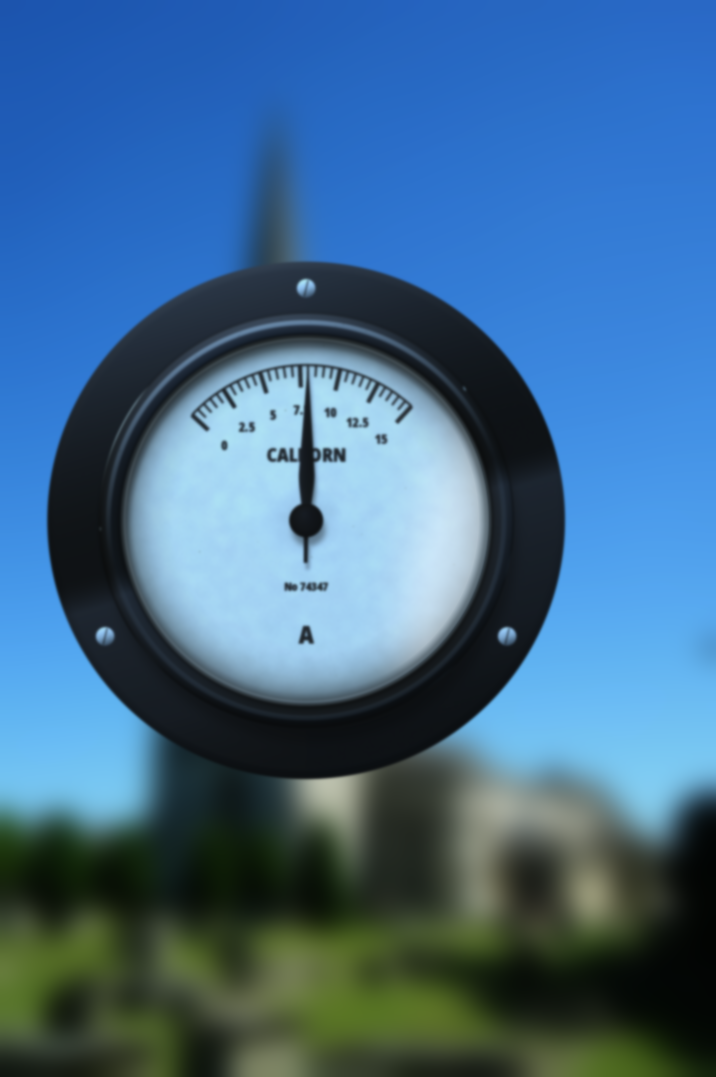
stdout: 8 A
